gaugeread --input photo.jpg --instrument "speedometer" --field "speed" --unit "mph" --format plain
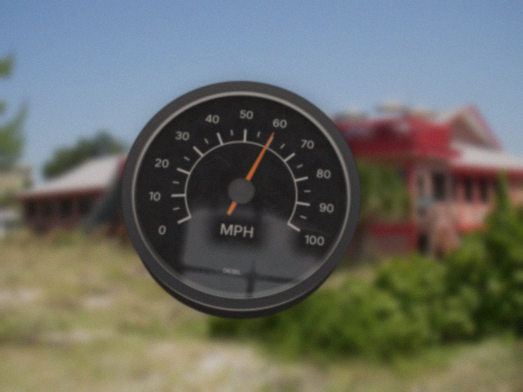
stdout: 60 mph
